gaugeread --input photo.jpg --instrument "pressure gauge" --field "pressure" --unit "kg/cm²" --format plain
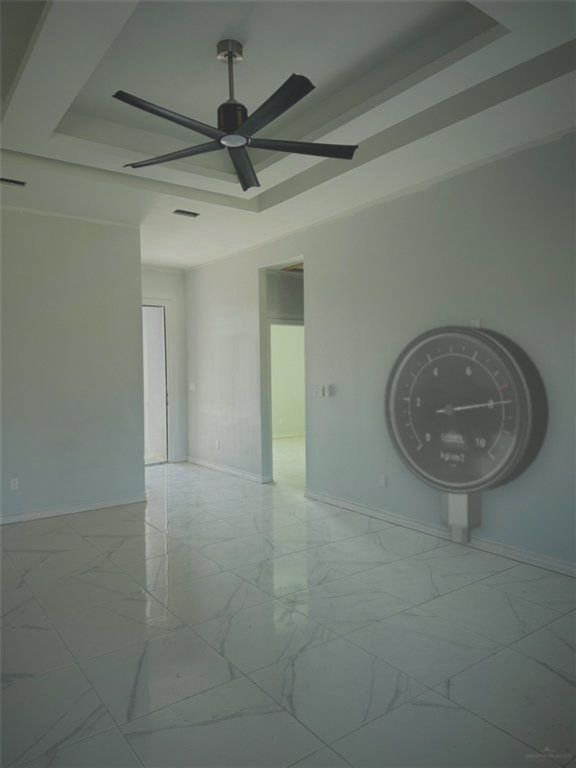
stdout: 8 kg/cm²
